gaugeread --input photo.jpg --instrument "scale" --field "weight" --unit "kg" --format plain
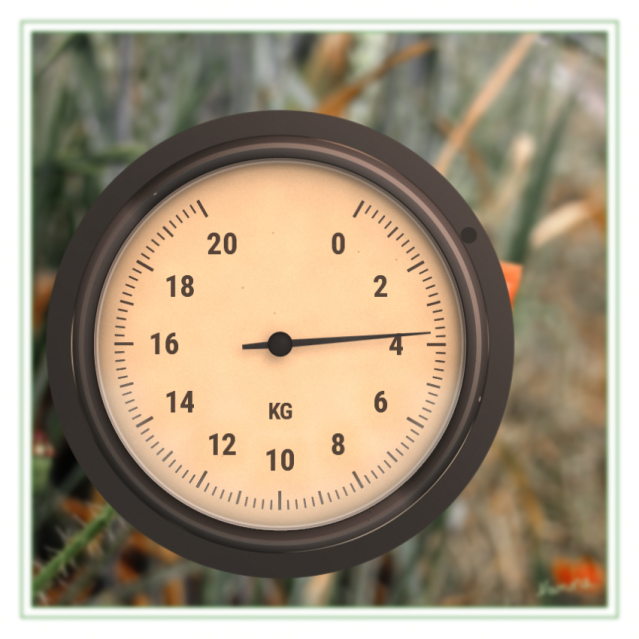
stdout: 3.7 kg
